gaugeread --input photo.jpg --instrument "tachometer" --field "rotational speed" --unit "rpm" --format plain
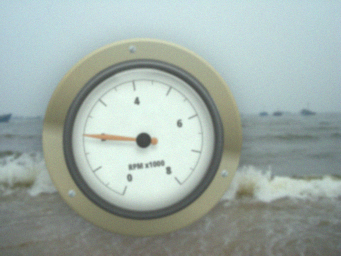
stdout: 2000 rpm
